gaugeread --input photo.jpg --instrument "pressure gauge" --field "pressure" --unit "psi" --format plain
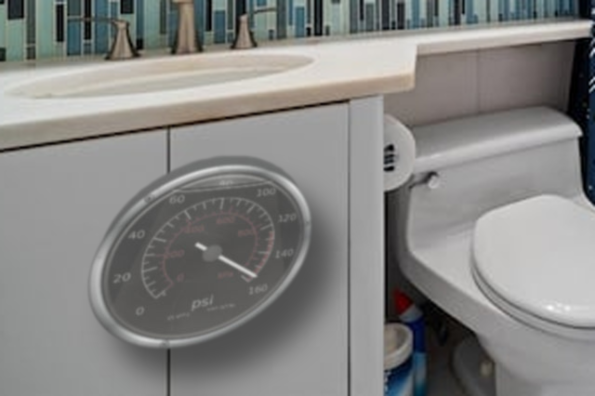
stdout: 155 psi
